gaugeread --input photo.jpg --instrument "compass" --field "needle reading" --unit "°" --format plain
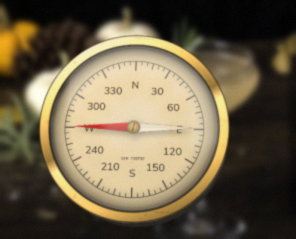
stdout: 270 °
